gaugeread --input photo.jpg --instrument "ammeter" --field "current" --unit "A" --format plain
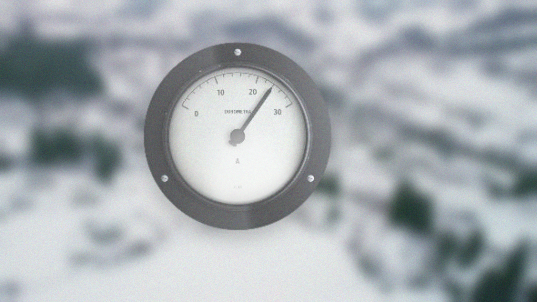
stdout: 24 A
